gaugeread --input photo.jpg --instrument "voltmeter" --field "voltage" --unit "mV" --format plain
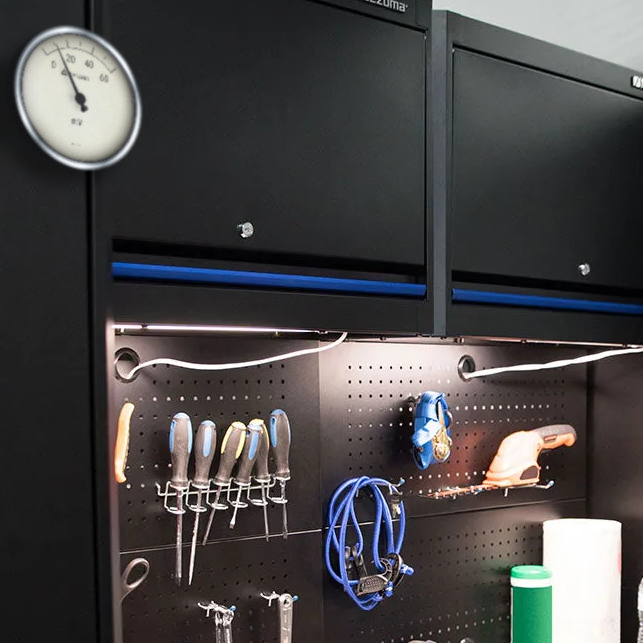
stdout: 10 mV
